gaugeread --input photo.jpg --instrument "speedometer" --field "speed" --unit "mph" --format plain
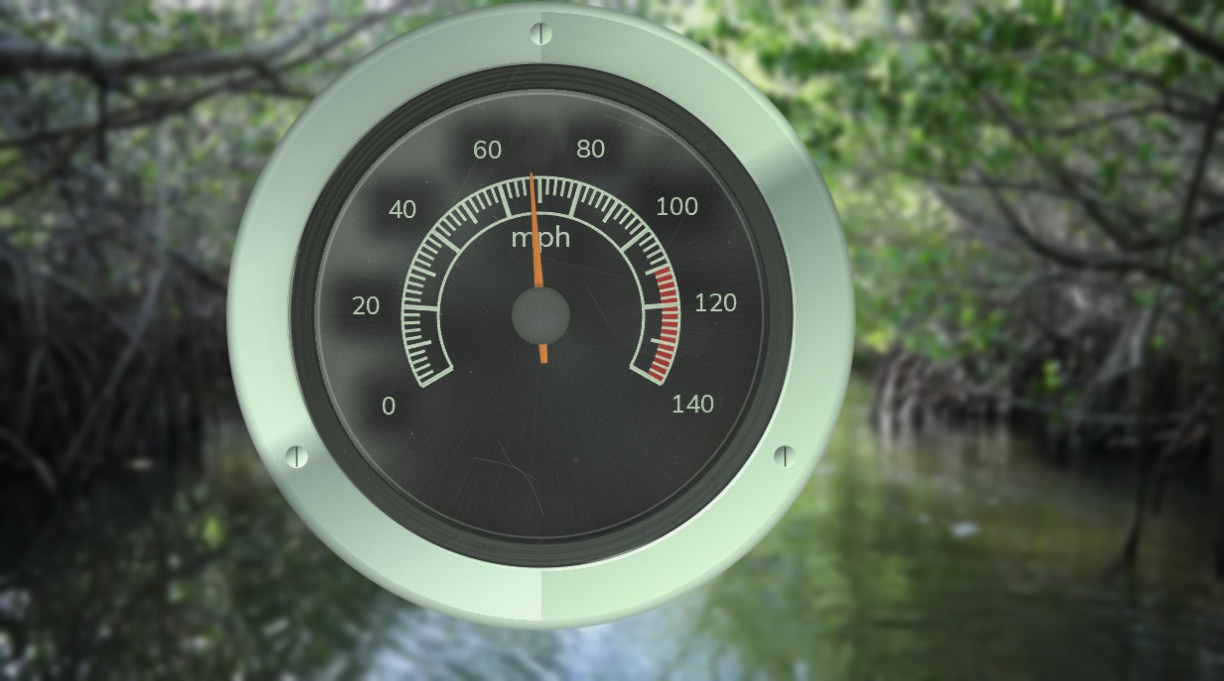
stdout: 68 mph
